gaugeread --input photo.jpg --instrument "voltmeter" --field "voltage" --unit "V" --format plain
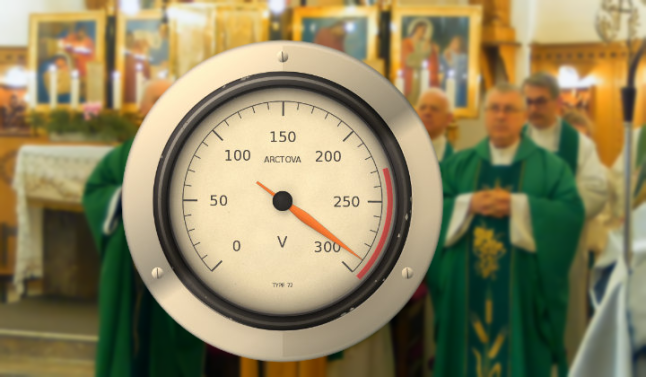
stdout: 290 V
